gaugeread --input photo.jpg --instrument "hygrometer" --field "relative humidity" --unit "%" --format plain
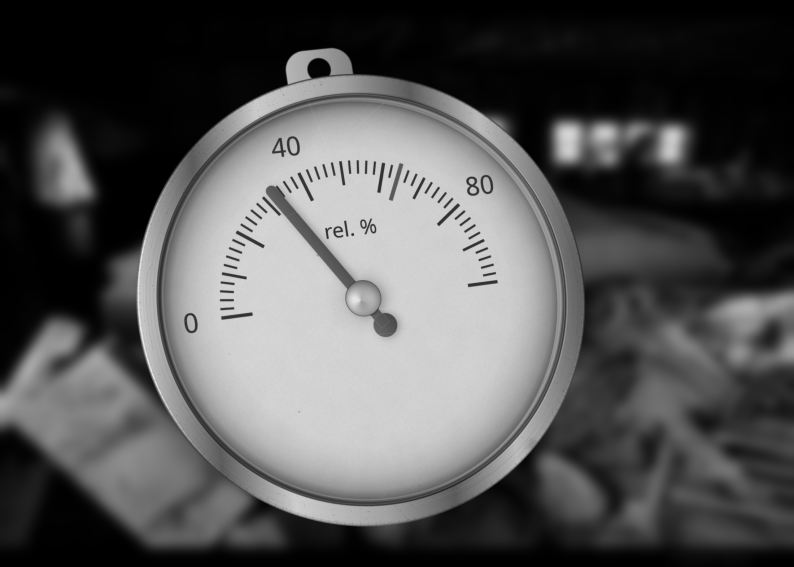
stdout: 32 %
